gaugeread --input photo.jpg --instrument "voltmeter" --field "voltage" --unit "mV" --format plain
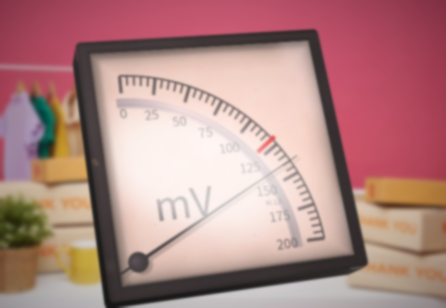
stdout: 140 mV
